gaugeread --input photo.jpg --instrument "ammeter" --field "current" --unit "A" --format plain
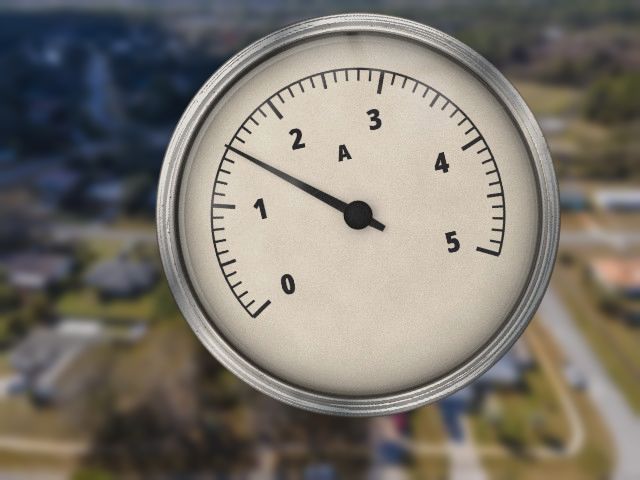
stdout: 1.5 A
